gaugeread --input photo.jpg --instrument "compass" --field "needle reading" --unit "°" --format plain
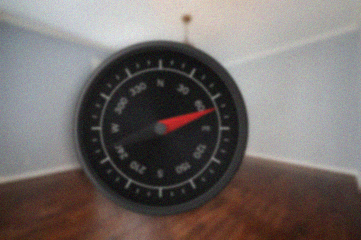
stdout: 70 °
